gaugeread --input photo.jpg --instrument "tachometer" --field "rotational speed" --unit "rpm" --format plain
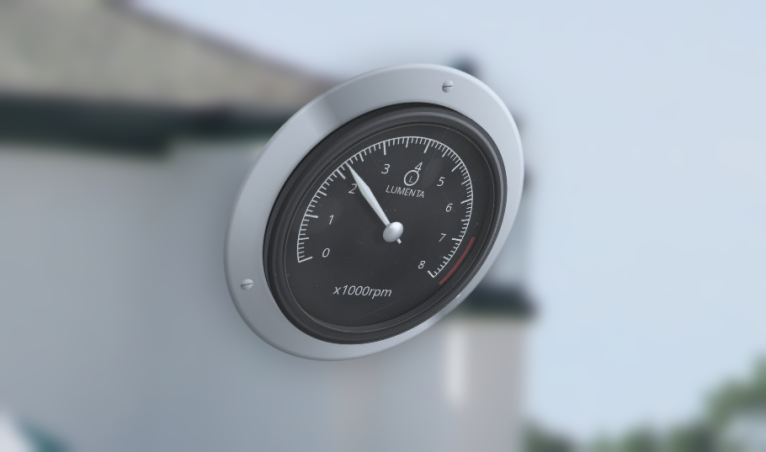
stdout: 2200 rpm
